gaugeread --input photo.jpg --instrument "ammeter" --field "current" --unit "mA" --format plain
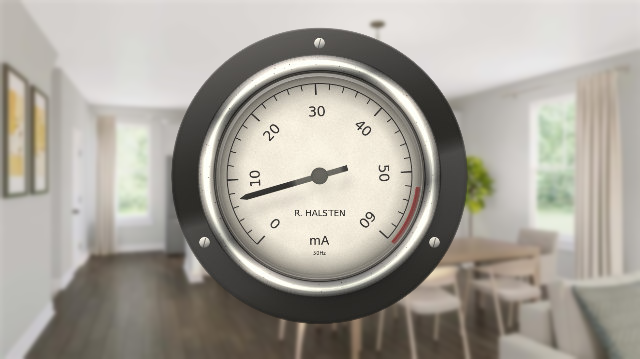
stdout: 7 mA
